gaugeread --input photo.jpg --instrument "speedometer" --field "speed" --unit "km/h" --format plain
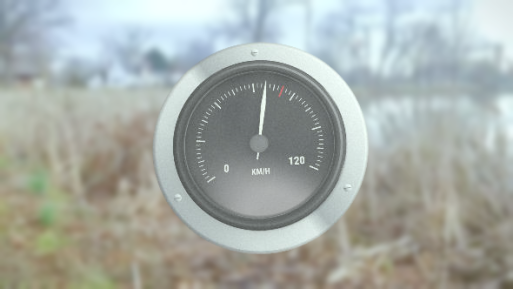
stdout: 66 km/h
